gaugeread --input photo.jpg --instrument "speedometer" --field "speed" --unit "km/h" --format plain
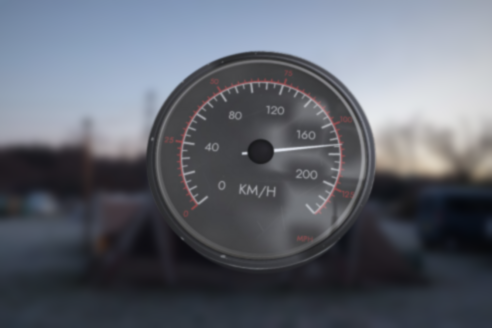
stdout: 175 km/h
